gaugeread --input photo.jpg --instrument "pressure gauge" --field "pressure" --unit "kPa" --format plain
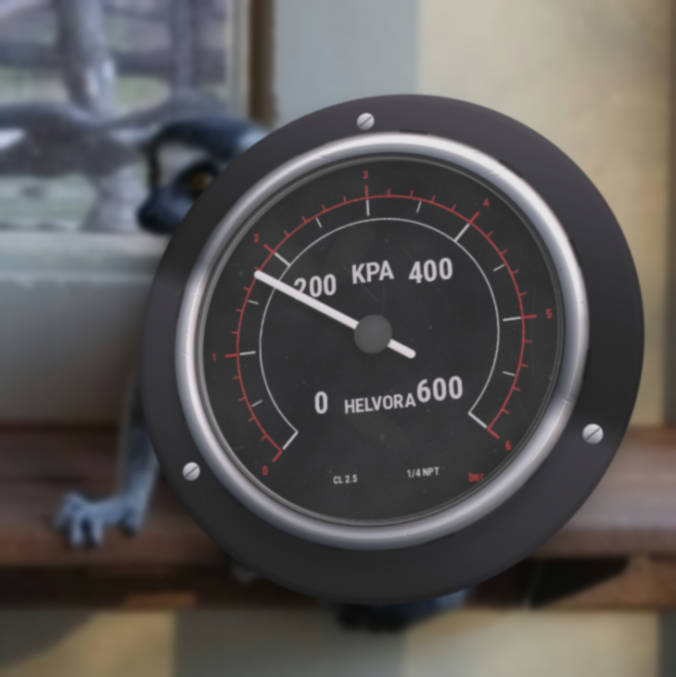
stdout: 175 kPa
